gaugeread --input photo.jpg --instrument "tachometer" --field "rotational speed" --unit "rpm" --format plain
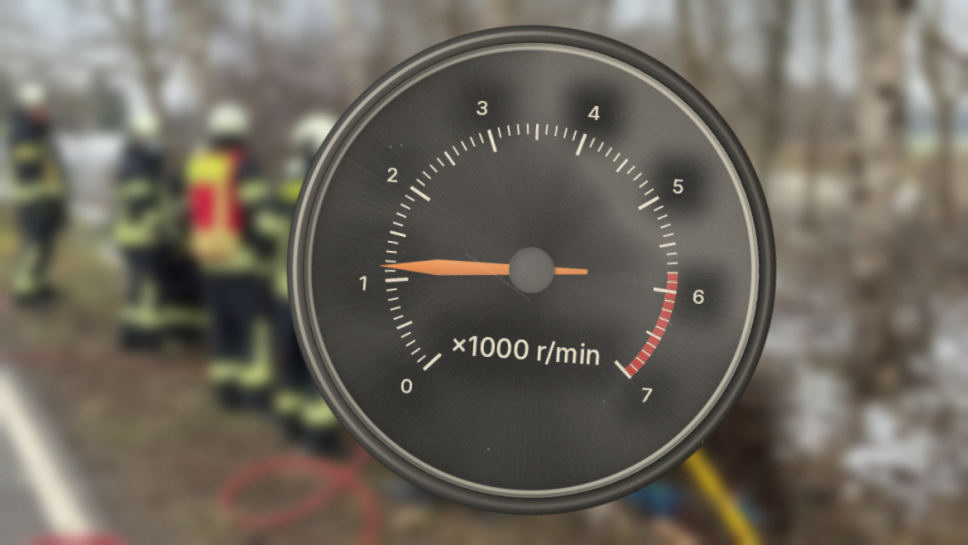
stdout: 1150 rpm
